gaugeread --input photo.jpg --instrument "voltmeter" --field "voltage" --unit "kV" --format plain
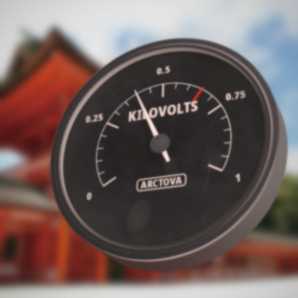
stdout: 0.4 kV
